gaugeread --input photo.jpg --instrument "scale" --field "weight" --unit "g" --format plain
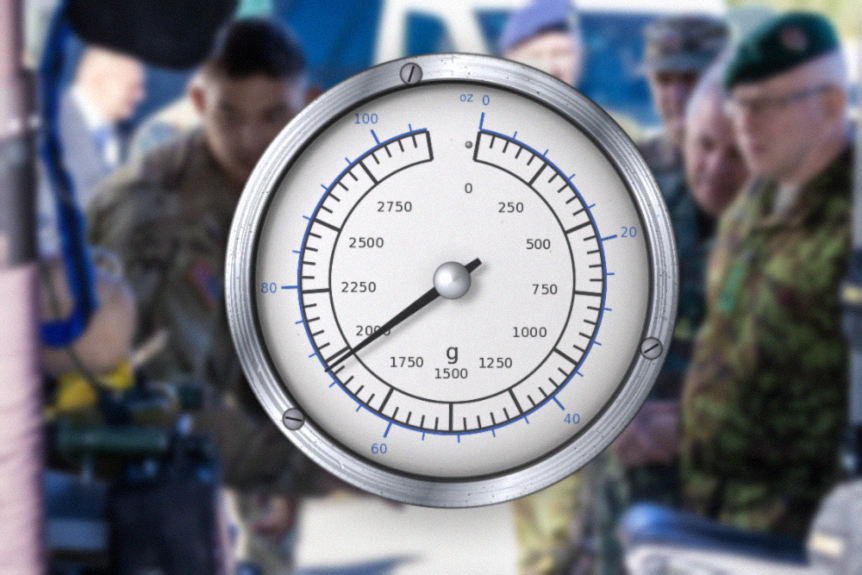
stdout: 1975 g
